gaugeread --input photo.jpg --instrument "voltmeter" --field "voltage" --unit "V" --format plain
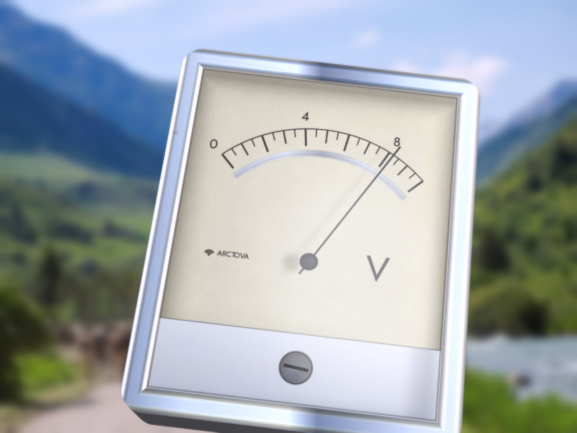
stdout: 8.25 V
